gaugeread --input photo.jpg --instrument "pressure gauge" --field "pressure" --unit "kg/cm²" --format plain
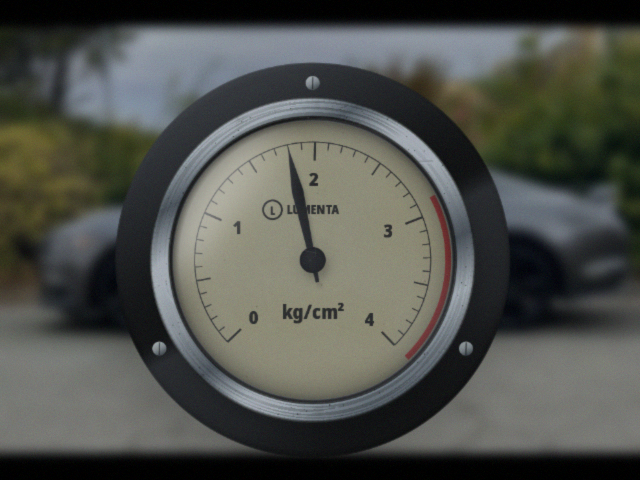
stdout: 1.8 kg/cm²
